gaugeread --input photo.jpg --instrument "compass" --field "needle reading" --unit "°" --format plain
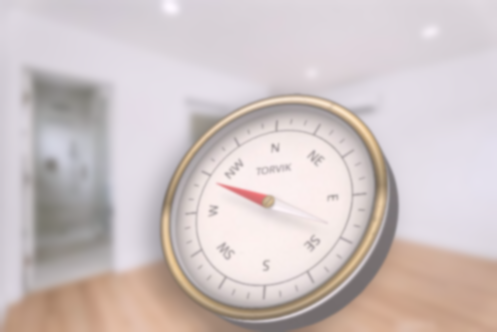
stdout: 295 °
